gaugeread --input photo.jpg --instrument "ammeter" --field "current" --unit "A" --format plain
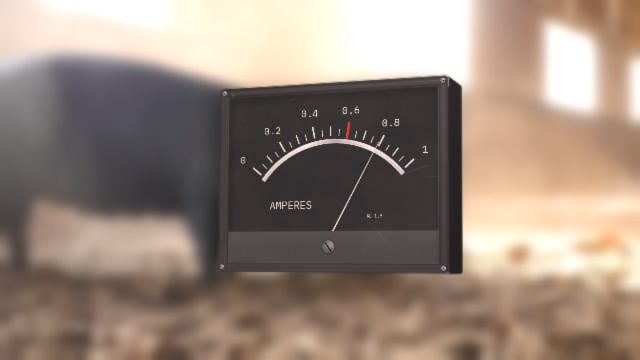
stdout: 0.8 A
